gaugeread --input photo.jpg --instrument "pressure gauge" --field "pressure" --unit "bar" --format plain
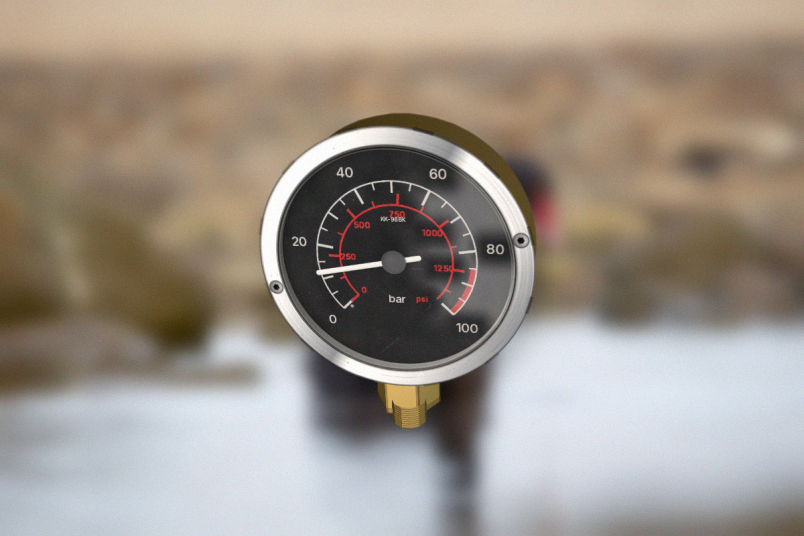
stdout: 12.5 bar
